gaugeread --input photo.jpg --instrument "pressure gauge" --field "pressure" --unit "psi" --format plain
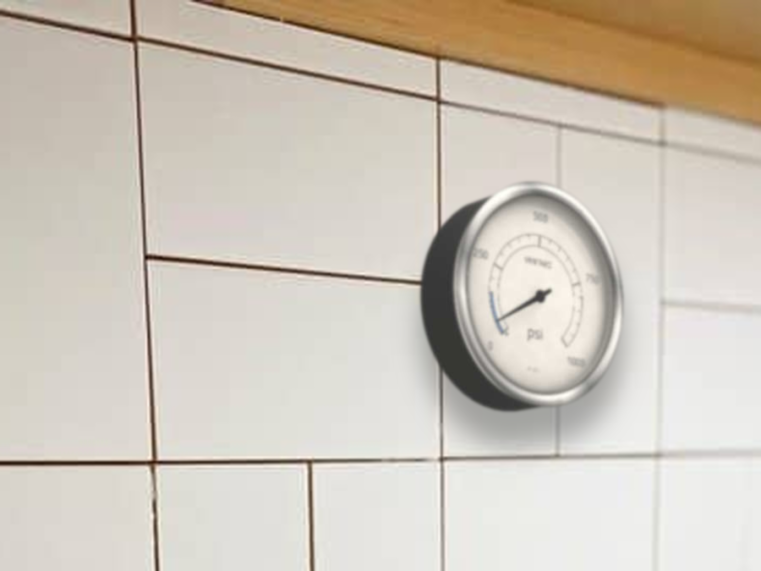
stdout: 50 psi
